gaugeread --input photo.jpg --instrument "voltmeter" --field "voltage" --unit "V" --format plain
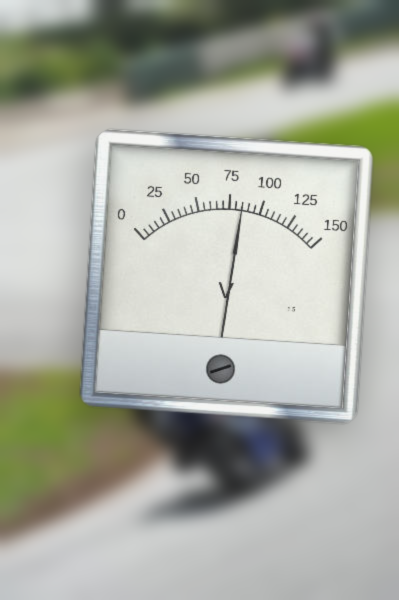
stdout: 85 V
